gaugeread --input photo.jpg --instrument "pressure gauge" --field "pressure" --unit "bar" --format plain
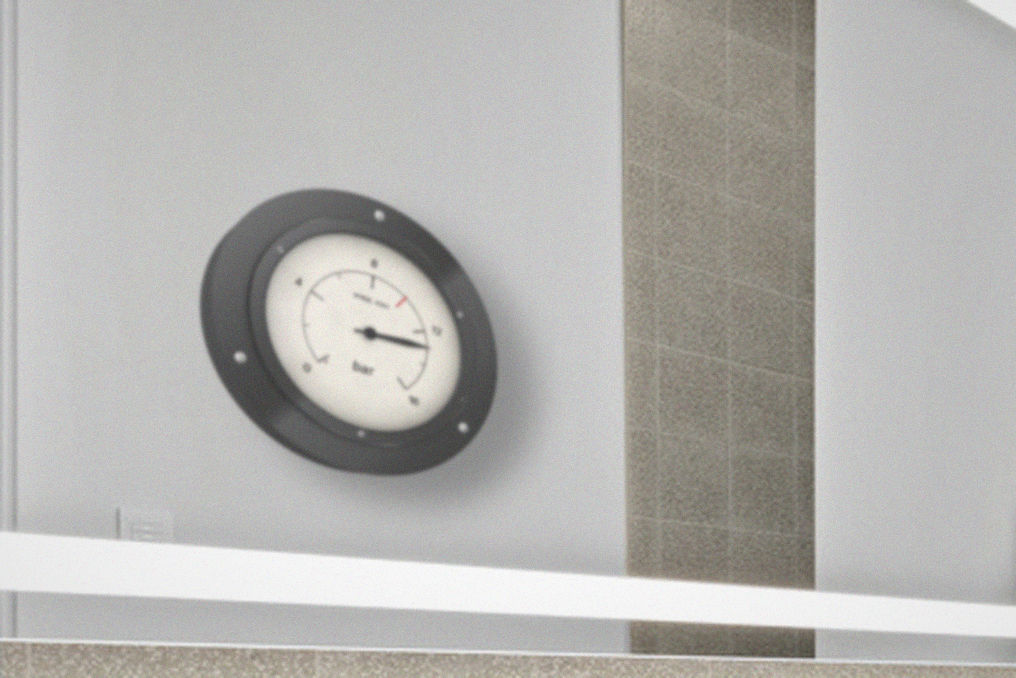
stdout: 13 bar
